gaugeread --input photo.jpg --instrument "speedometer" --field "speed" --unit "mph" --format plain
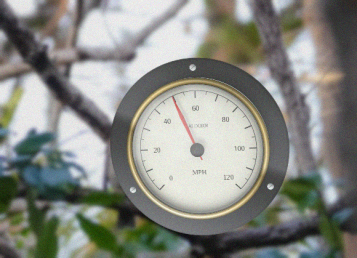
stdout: 50 mph
